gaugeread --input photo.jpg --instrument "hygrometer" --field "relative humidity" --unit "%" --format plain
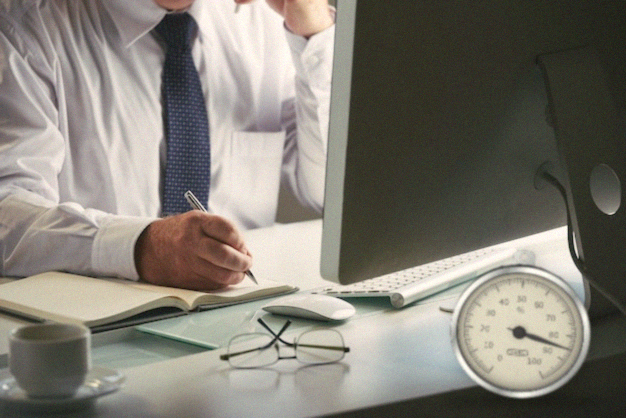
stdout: 85 %
